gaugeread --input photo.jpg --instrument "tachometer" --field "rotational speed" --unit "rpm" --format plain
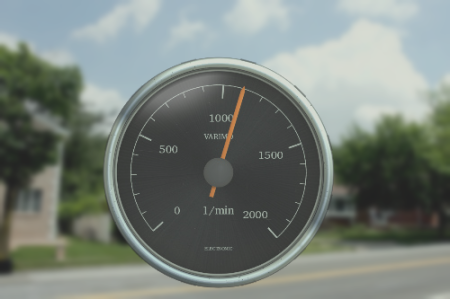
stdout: 1100 rpm
